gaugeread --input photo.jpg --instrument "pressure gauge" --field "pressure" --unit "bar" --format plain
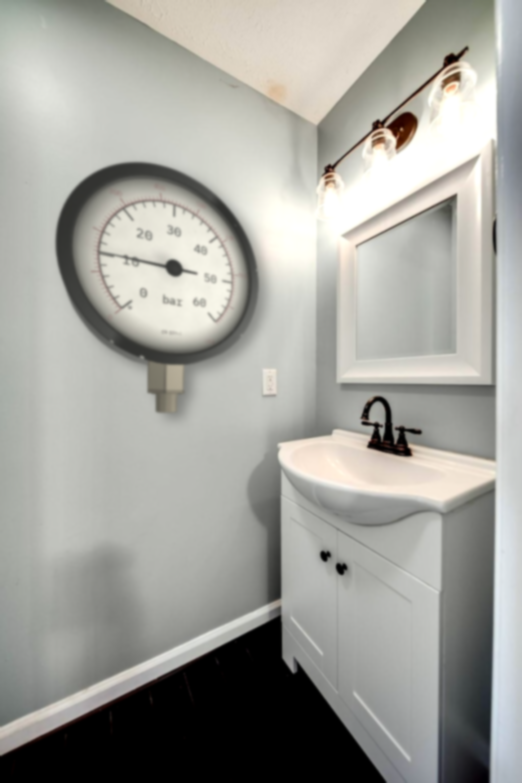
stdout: 10 bar
